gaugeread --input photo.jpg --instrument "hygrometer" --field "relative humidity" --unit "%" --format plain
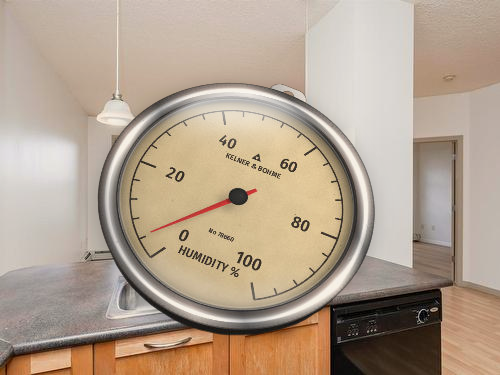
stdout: 4 %
